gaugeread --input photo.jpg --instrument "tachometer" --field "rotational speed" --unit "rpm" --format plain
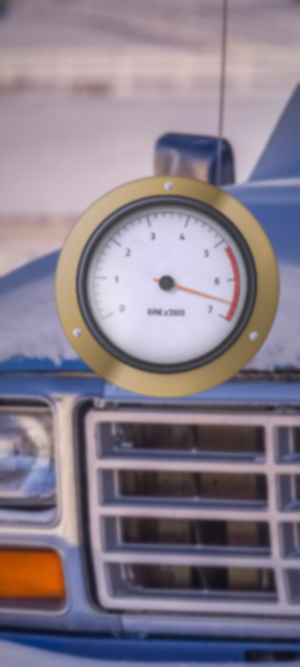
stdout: 6600 rpm
